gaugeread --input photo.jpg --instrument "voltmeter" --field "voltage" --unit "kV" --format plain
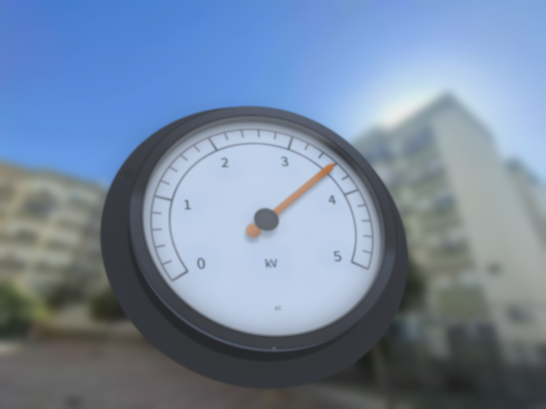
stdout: 3.6 kV
